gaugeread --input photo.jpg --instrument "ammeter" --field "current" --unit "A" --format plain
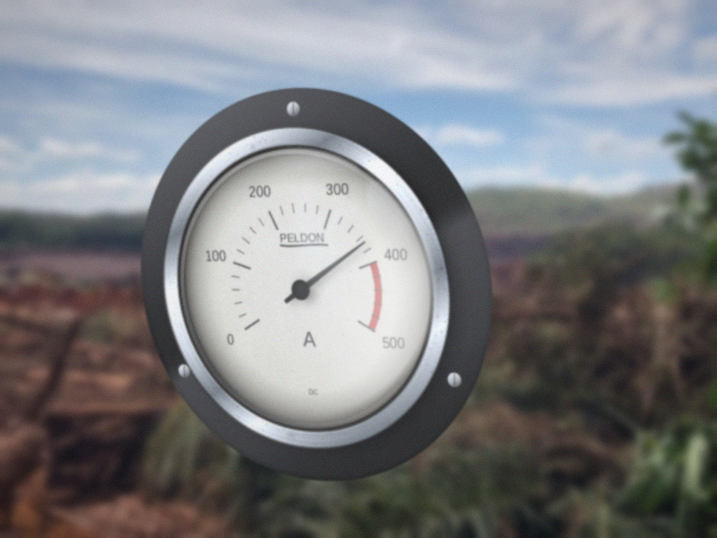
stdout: 370 A
